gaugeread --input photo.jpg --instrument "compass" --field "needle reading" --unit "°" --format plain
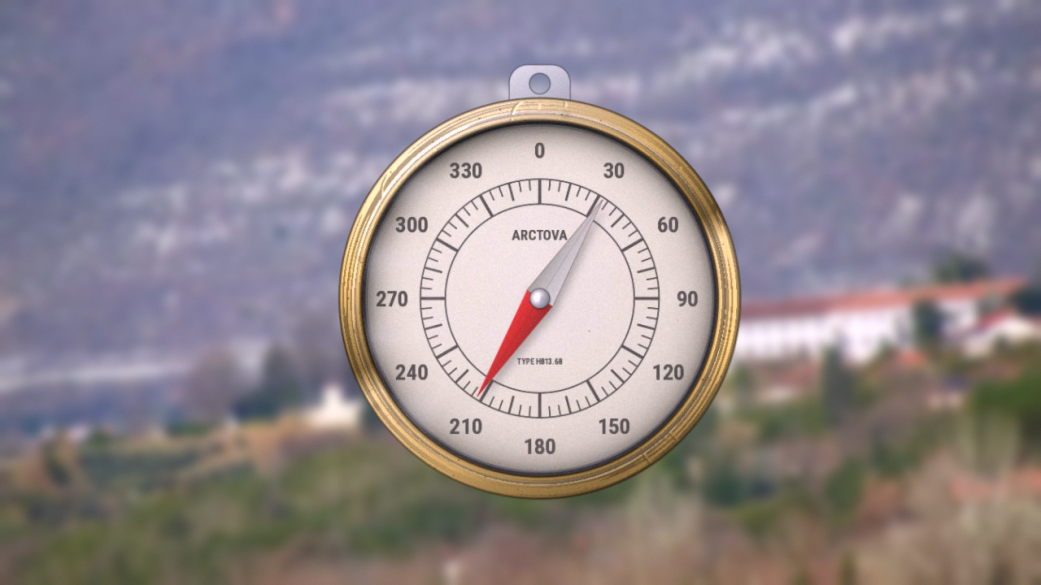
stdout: 212.5 °
